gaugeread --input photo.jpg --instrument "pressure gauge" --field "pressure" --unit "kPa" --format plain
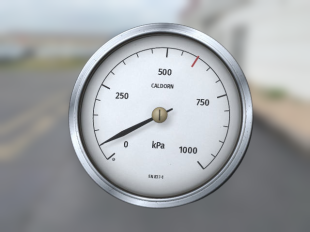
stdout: 50 kPa
